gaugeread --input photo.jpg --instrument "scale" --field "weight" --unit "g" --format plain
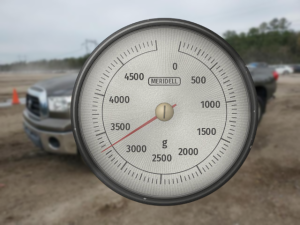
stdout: 3300 g
